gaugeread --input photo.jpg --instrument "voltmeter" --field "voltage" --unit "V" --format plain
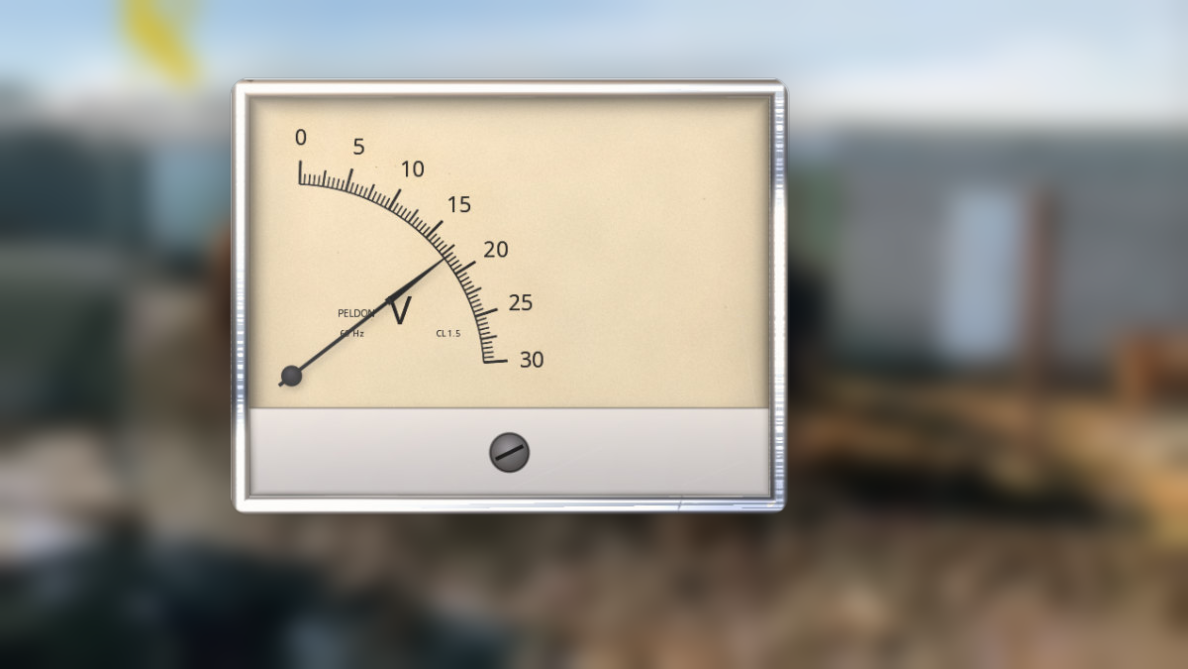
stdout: 18 V
